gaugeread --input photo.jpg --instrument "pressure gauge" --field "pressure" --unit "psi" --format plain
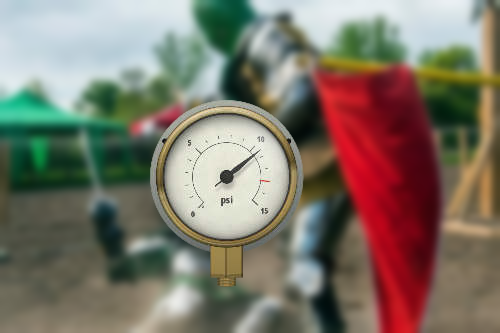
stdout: 10.5 psi
